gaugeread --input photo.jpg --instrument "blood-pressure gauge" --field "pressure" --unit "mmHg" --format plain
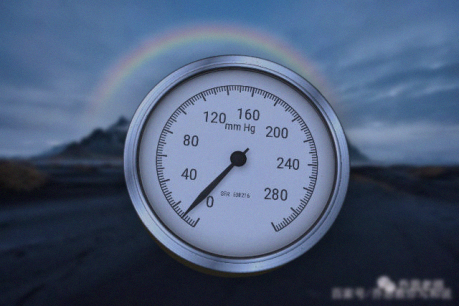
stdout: 10 mmHg
